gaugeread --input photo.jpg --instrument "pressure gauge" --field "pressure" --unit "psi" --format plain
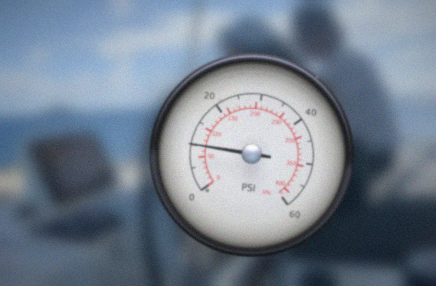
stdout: 10 psi
